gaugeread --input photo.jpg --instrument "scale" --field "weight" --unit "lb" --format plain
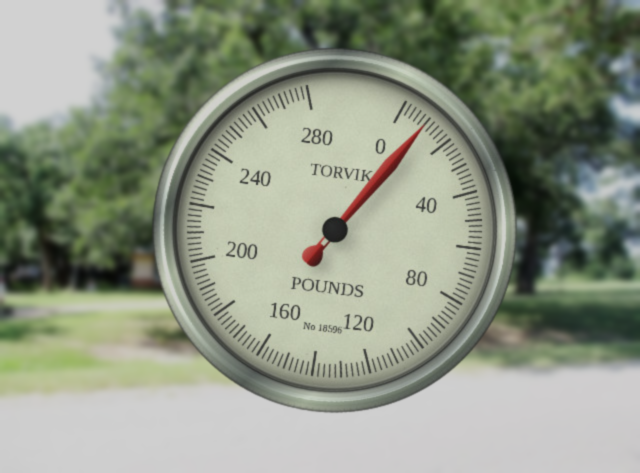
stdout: 10 lb
